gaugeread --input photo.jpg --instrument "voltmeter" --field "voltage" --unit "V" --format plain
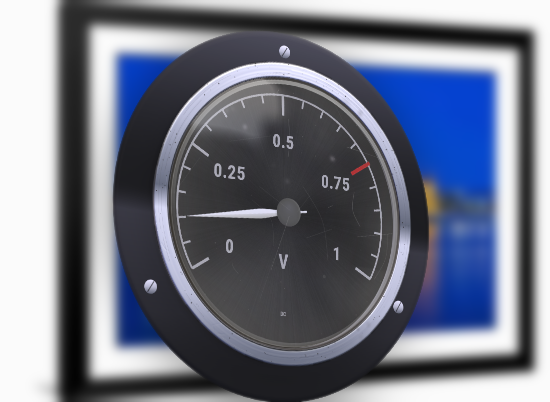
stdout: 0.1 V
